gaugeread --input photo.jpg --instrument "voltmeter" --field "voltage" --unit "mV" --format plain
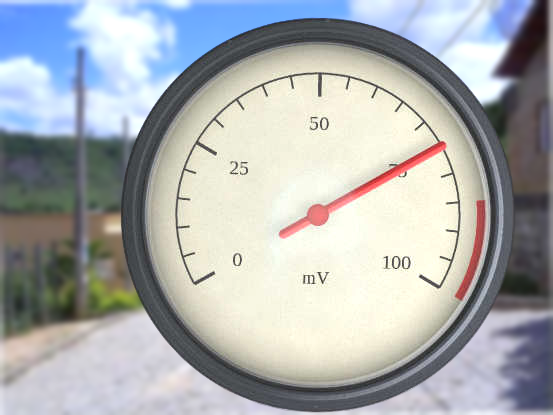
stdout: 75 mV
